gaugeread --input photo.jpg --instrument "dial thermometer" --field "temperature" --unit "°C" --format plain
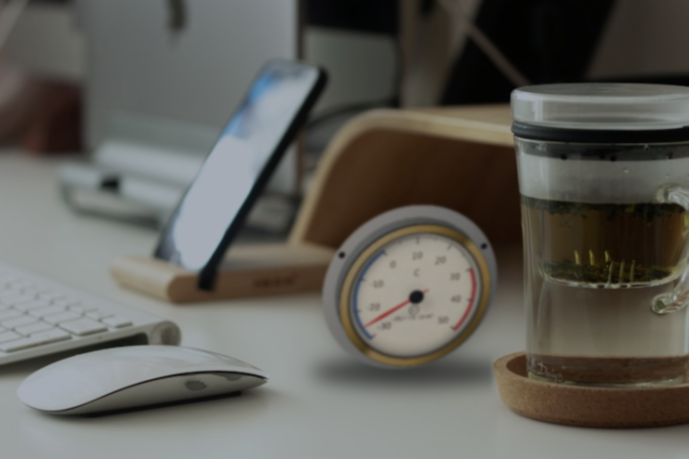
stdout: -25 °C
